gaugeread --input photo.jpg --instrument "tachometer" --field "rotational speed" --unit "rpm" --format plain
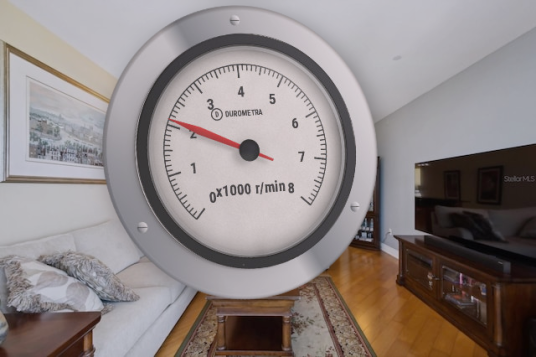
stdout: 2100 rpm
